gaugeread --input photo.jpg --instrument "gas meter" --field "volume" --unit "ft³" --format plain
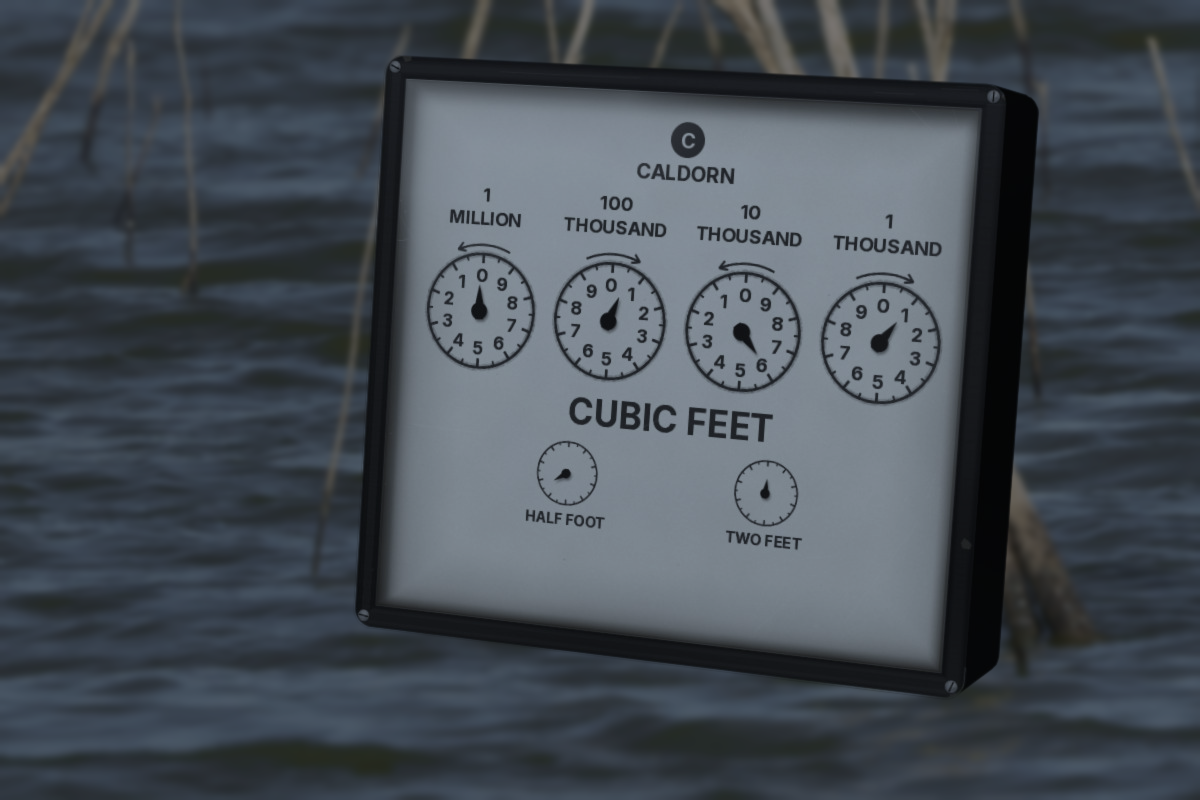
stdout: 6100 ft³
